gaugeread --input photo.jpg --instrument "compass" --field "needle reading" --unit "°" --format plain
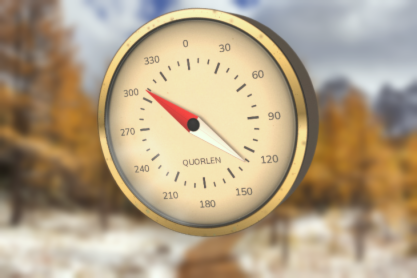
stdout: 310 °
